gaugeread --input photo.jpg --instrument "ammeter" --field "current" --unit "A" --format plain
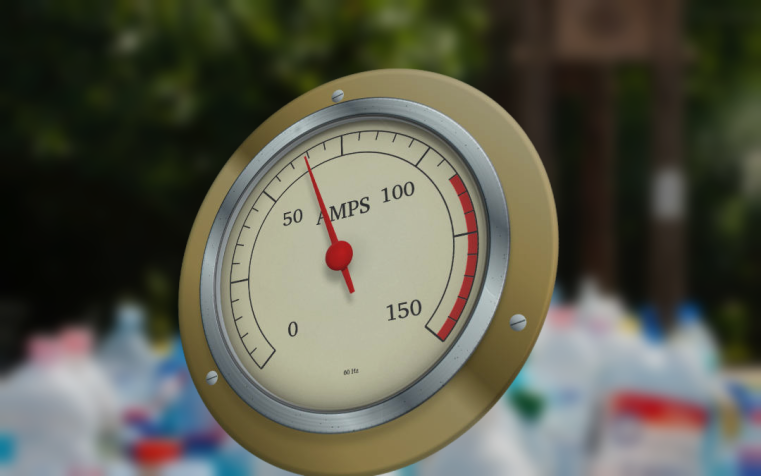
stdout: 65 A
